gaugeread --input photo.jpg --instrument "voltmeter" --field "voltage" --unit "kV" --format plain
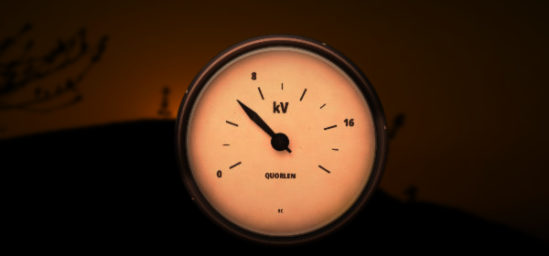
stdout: 6 kV
